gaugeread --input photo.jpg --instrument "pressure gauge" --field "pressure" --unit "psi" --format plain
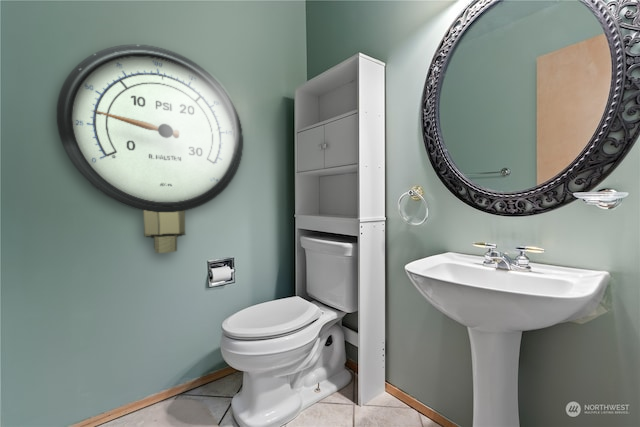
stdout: 5 psi
